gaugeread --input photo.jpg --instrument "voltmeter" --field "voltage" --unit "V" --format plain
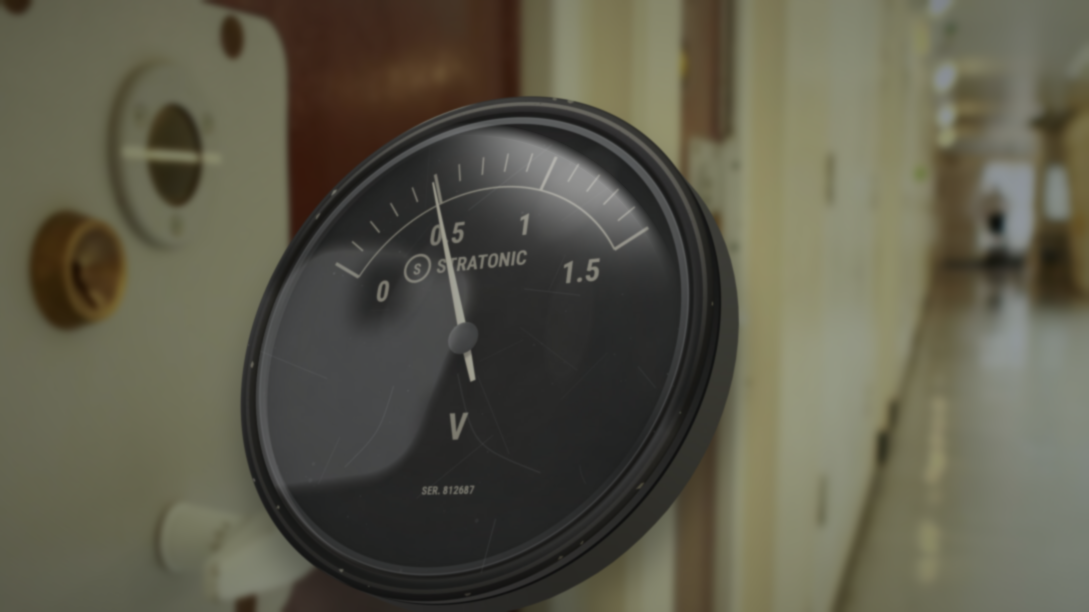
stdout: 0.5 V
